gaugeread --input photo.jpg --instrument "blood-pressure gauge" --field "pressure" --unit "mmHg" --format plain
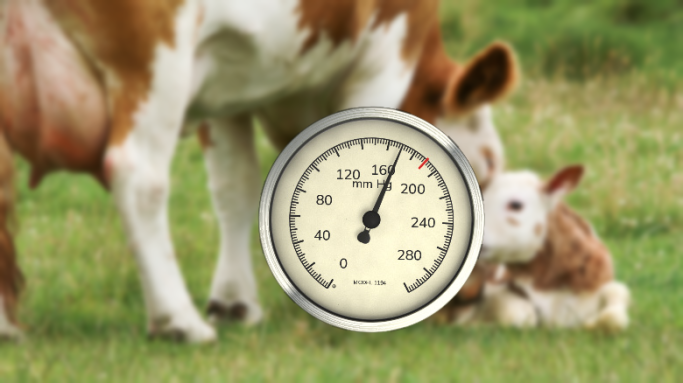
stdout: 170 mmHg
